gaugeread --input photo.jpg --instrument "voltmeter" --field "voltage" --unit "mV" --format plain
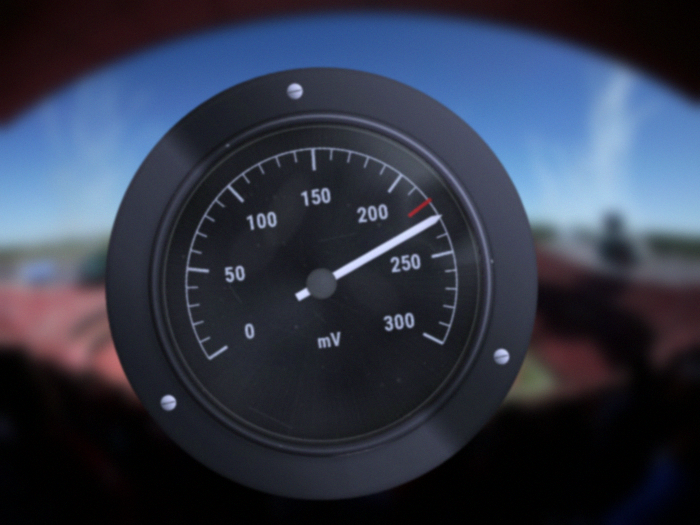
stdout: 230 mV
